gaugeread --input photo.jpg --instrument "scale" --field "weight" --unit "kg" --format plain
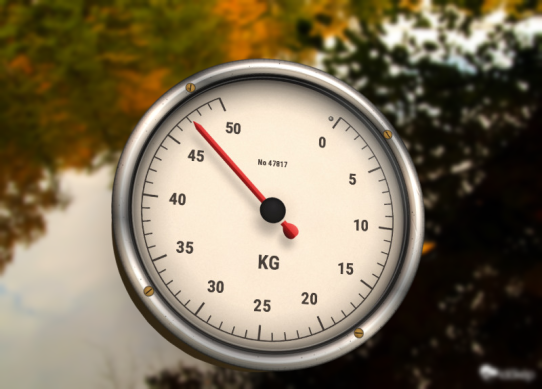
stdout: 47 kg
